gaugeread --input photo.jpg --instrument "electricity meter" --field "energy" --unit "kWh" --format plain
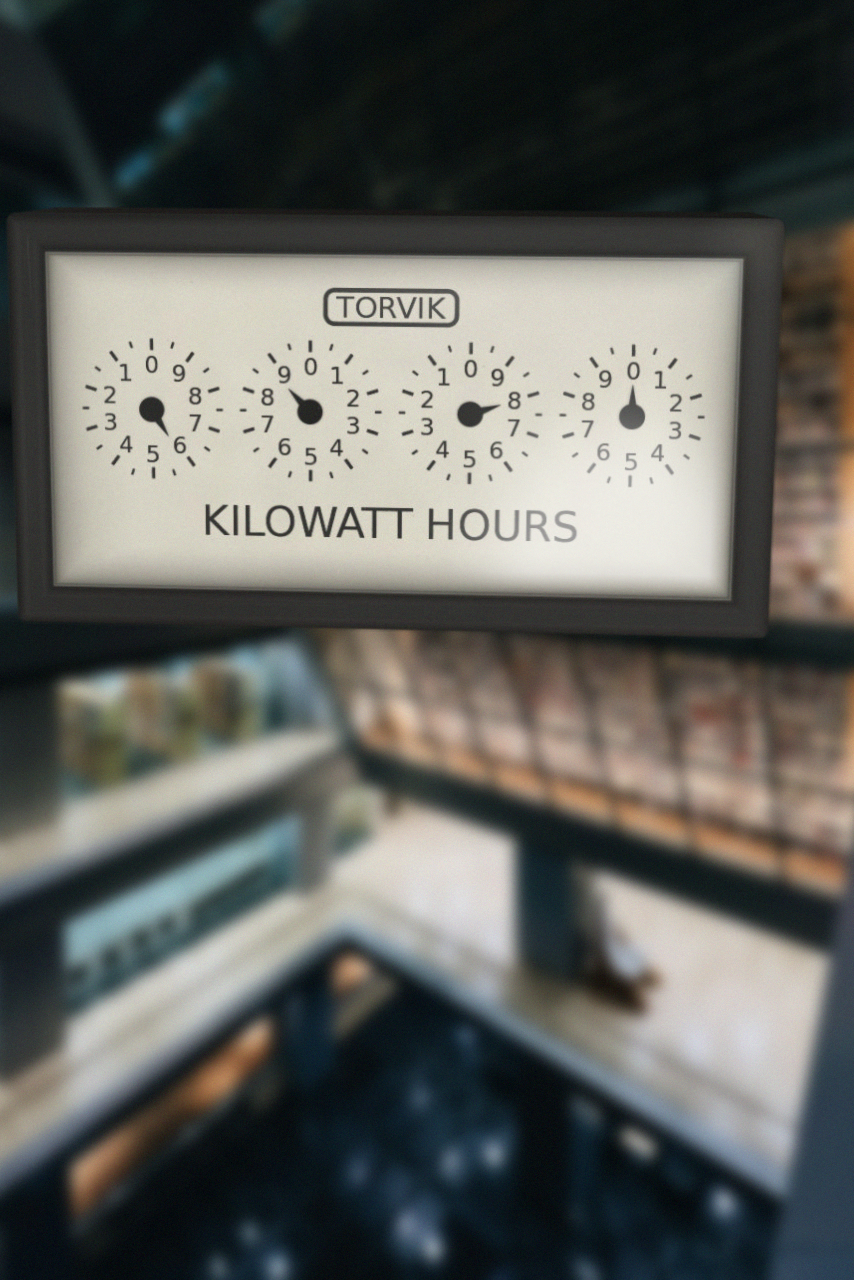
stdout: 5880 kWh
